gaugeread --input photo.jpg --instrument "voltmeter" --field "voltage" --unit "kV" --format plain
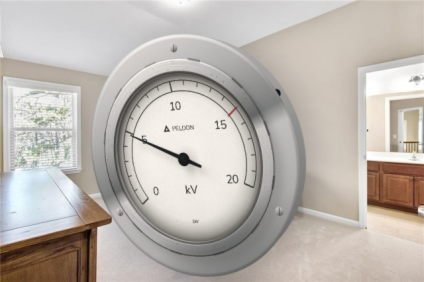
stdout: 5 kV
